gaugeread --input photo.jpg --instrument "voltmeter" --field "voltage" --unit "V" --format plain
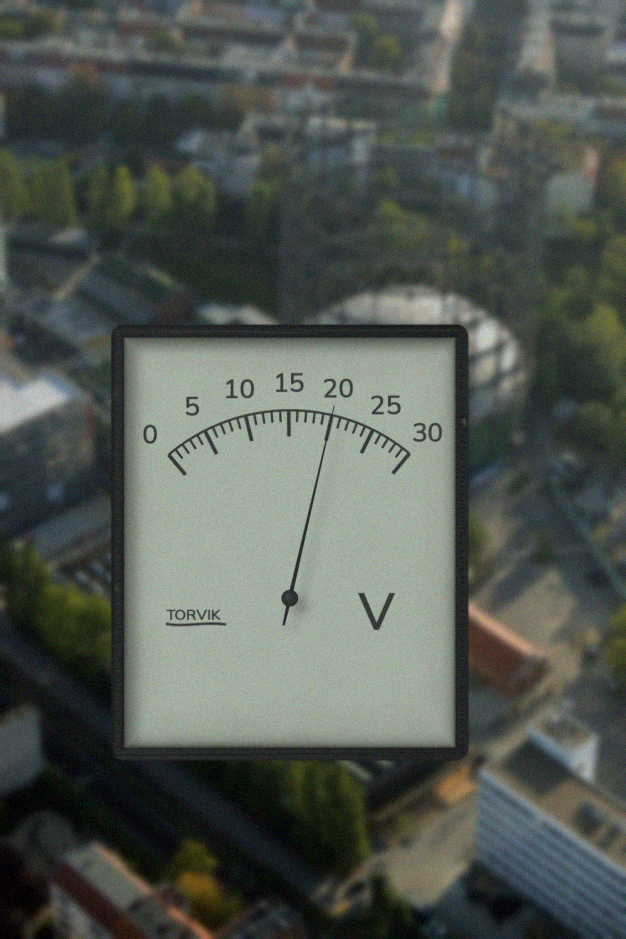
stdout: 20 V
